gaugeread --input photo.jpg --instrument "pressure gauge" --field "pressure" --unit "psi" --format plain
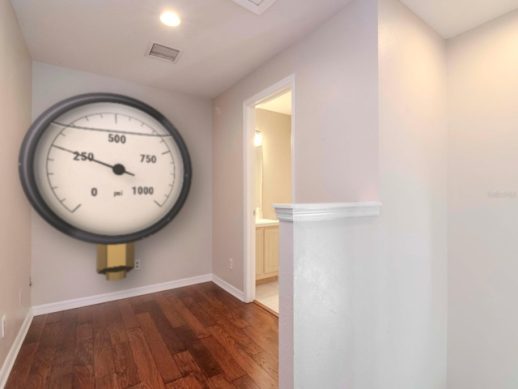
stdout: 250 psi
